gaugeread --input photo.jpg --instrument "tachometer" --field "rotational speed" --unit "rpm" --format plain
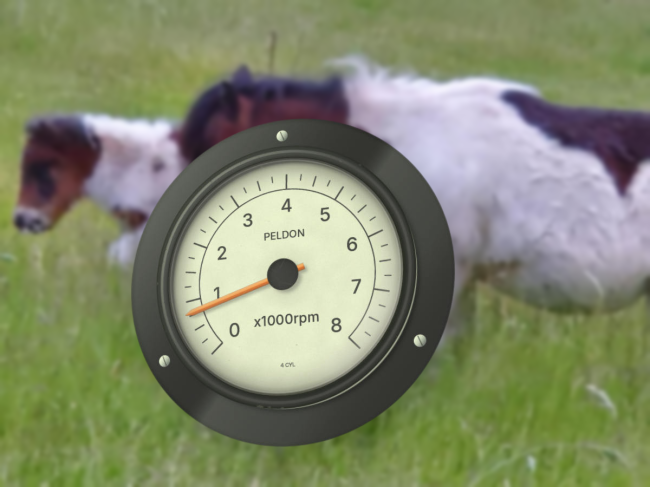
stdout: 750 rpm
